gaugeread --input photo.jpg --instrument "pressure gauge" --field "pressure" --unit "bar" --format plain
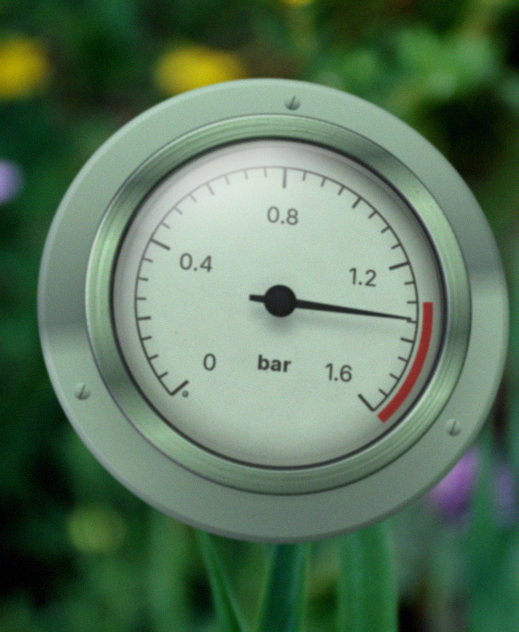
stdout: 1.35 bar
